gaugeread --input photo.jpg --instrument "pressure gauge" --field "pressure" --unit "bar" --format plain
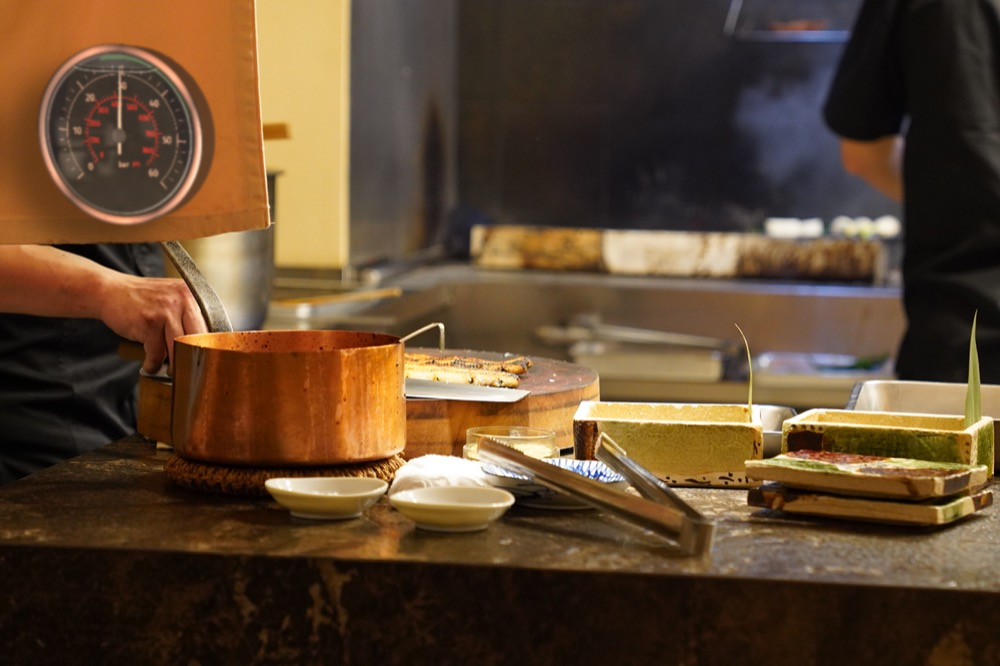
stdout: 30 bar
